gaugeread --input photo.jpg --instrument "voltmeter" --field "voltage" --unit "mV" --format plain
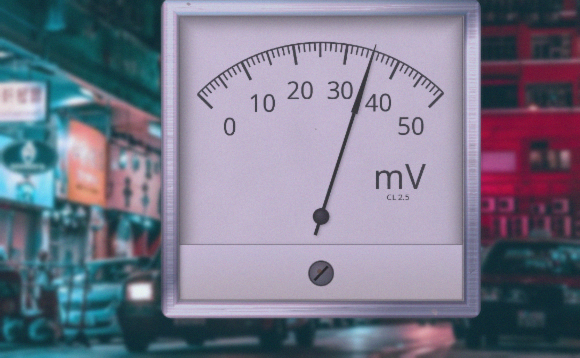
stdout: 35 mV
